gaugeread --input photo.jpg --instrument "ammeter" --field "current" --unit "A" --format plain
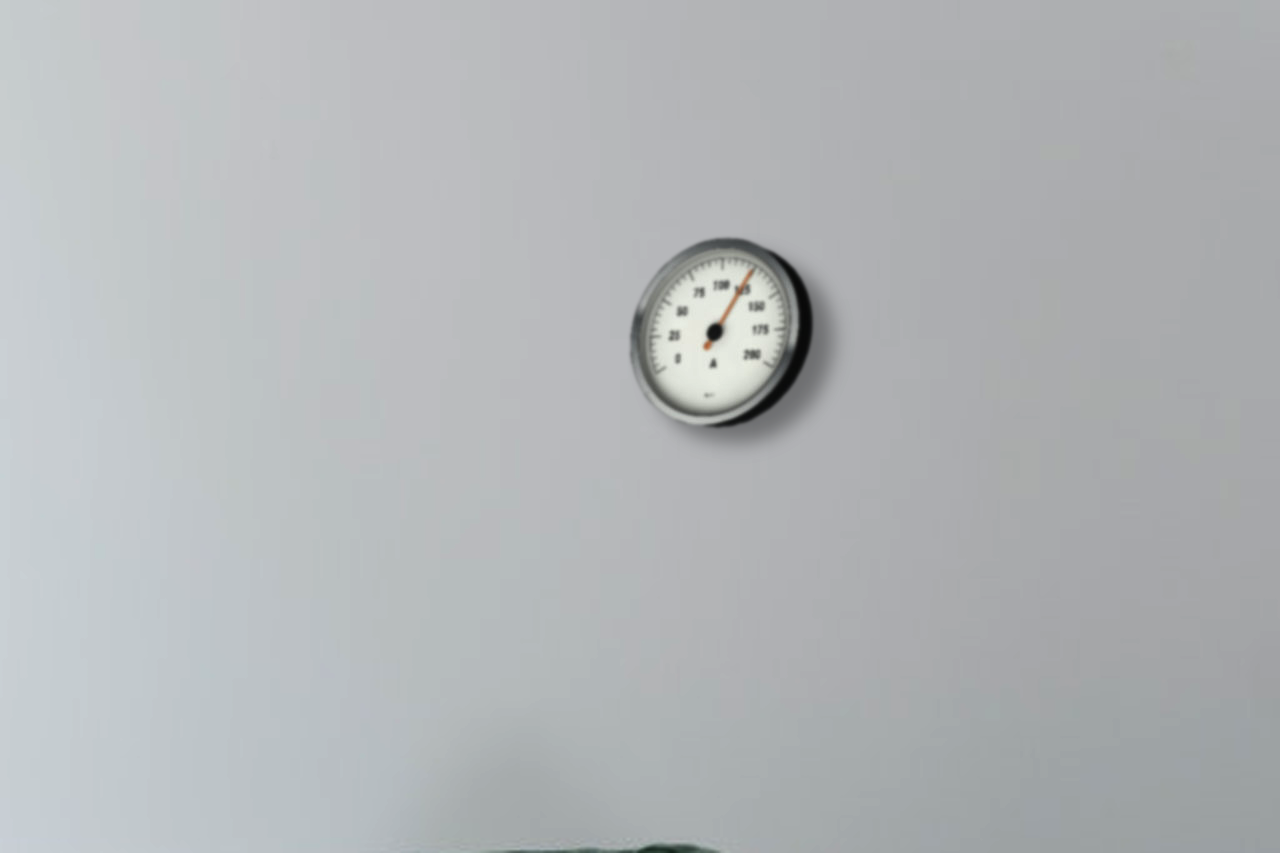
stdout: 125 A
